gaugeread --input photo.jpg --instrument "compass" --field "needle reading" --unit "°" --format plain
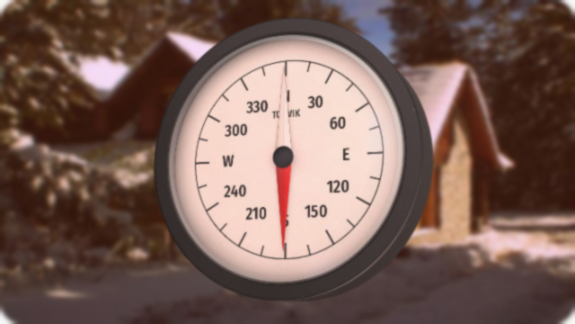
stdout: 180 °
